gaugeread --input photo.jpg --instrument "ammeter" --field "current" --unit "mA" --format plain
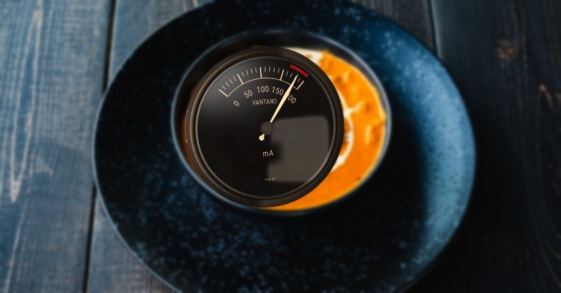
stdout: 180 mA
